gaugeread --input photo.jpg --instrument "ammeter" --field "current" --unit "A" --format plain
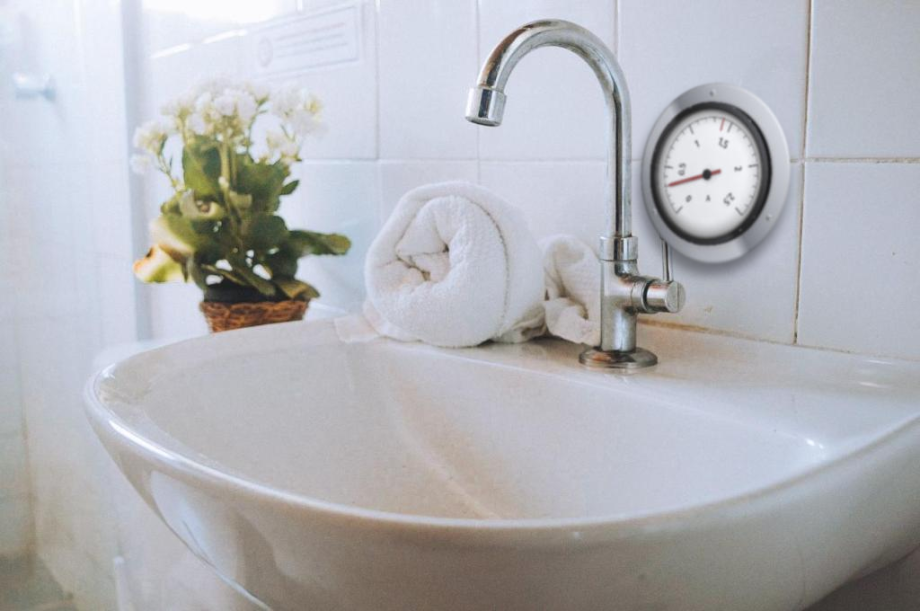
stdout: 0.3 A
